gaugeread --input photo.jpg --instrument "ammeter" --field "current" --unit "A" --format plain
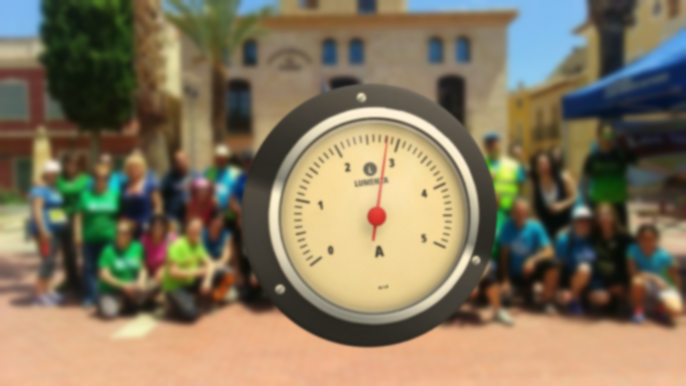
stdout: 2.8 A
